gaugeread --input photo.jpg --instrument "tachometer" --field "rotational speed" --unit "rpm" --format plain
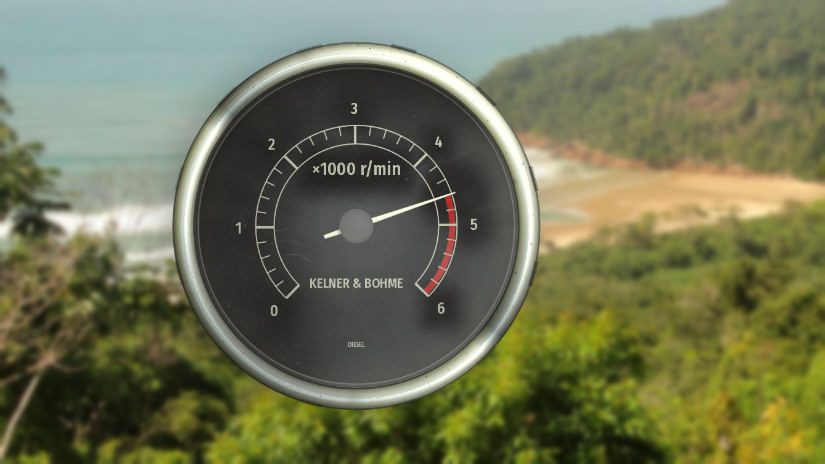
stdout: 4600 rpm
